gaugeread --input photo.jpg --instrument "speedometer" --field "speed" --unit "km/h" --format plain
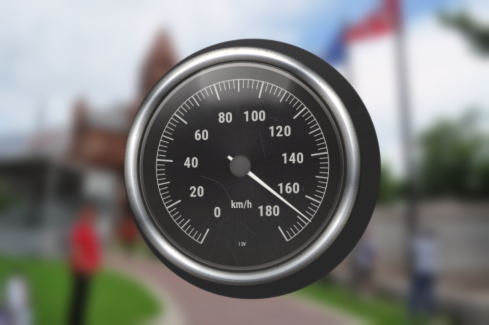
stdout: 168 km/h
